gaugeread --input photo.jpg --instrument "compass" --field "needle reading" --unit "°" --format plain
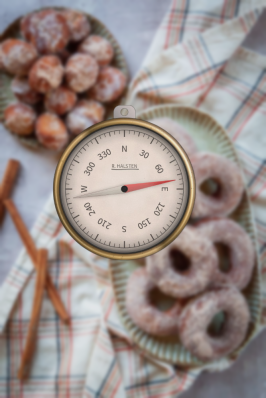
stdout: 80 °
